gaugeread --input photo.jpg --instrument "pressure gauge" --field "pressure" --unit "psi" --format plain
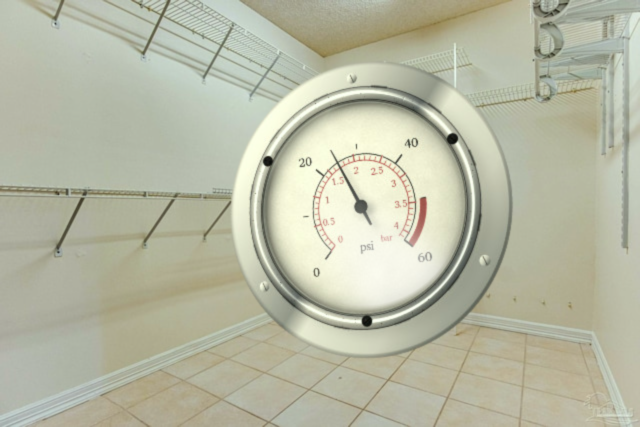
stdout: 25 psi
